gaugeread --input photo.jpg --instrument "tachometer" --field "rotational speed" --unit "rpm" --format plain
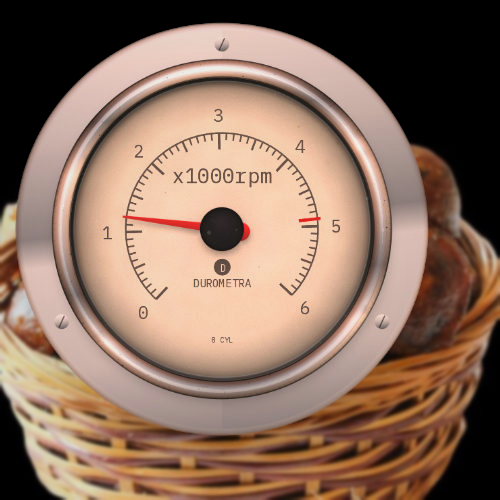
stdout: 1200 rpm
